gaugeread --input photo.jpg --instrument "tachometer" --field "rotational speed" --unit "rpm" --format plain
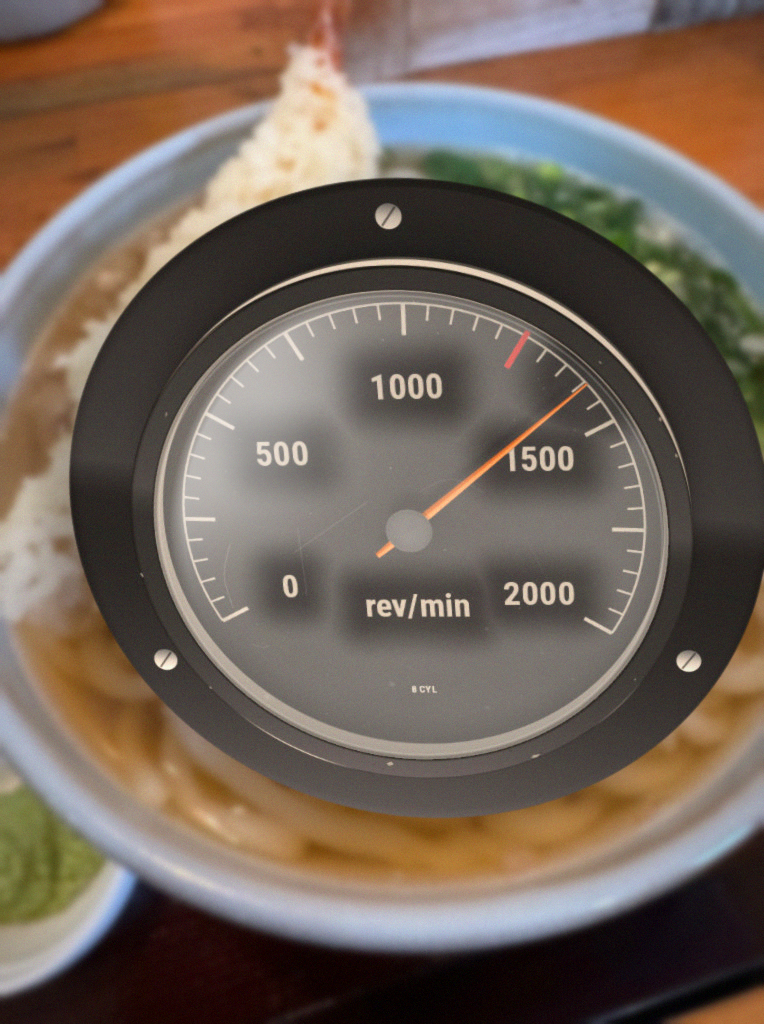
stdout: 1400 rpm
